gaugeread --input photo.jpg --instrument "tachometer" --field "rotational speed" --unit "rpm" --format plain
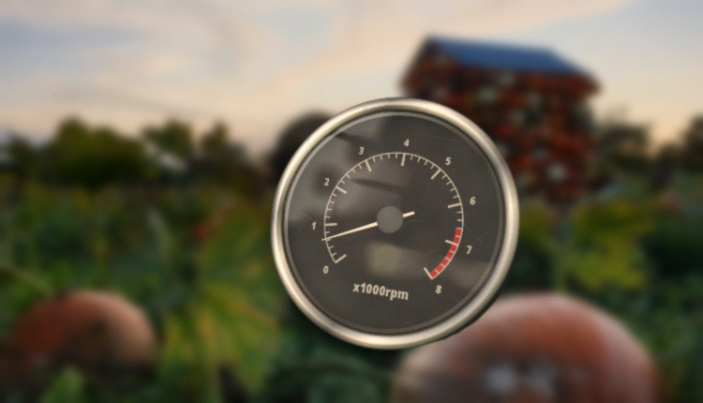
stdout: 600 rpm
